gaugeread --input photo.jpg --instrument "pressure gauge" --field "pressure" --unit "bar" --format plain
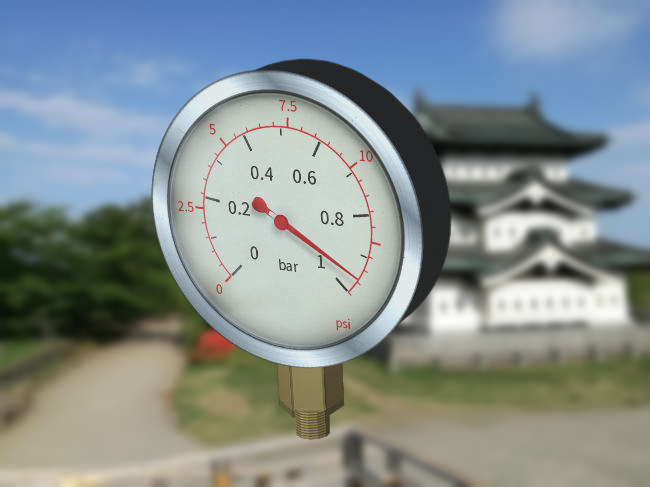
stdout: 0.95 bar
